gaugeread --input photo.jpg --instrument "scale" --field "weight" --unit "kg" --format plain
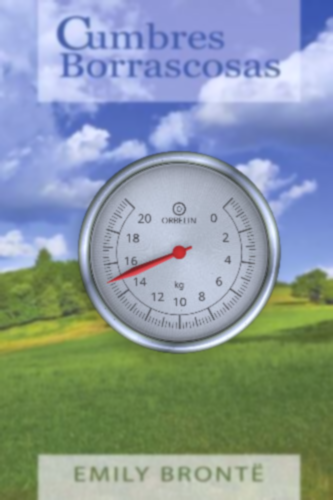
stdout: 15 kg
